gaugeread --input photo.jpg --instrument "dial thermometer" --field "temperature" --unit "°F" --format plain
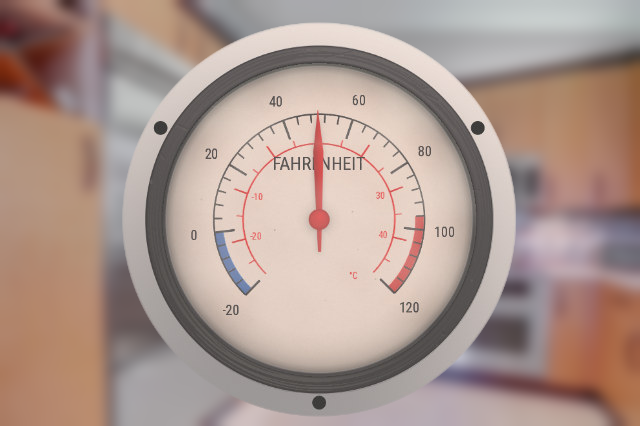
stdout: 50 °F
